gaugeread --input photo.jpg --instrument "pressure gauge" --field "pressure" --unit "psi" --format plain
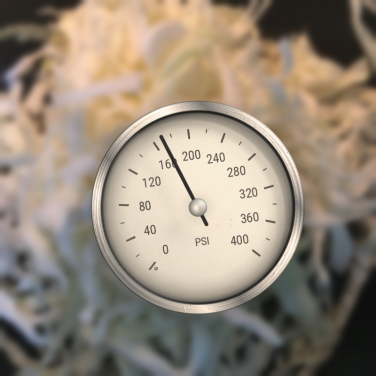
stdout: 170 psi
